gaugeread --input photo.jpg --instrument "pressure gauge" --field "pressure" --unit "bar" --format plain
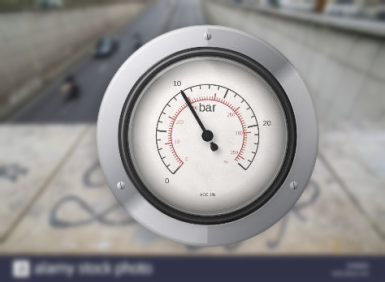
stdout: 10 bar
